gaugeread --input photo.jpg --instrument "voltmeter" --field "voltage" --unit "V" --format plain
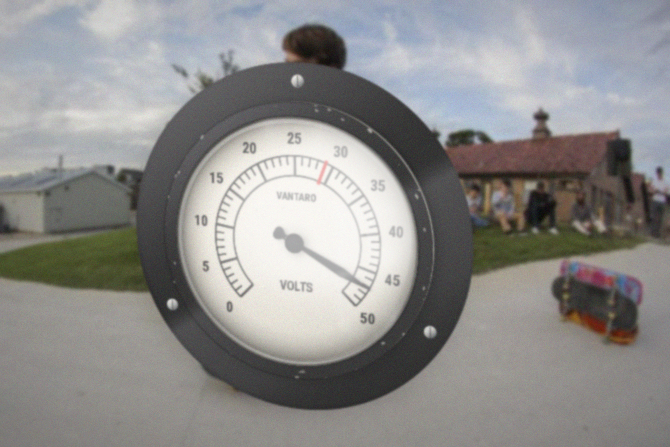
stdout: 47 V
